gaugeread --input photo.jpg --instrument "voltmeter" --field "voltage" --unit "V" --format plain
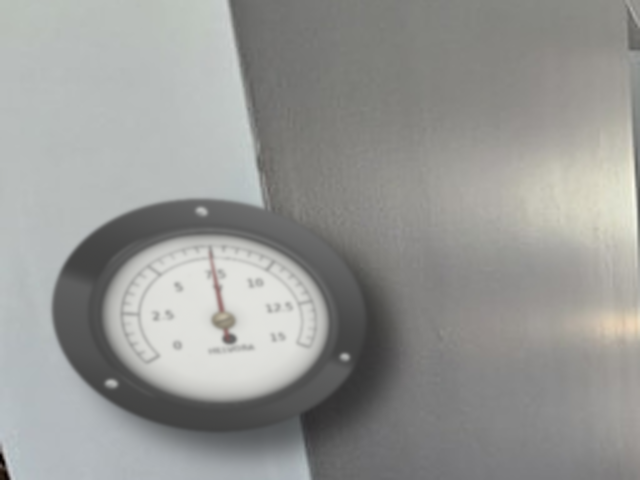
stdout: 7.5 V
